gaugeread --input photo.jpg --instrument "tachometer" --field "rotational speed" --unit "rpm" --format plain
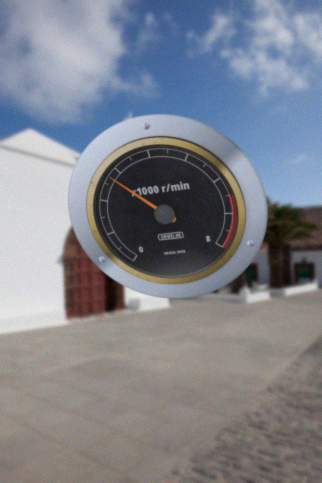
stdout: 2750 rpm
